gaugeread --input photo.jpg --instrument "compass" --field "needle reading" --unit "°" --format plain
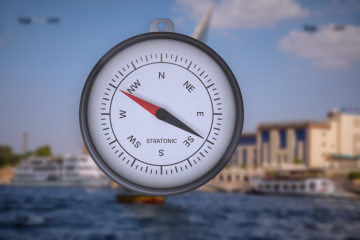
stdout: 300 °
